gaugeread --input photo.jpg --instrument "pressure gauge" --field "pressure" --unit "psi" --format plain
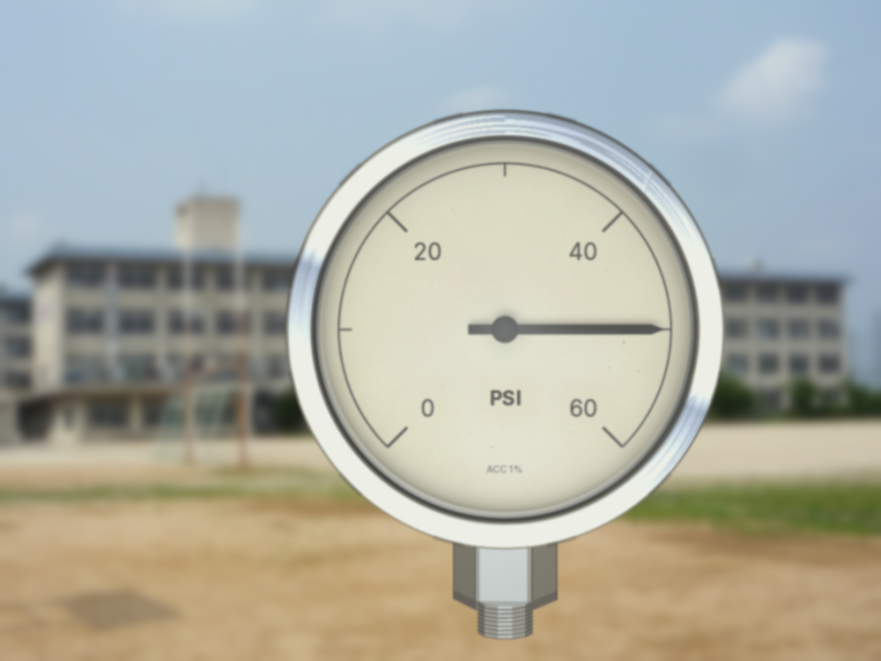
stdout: 50 psi
